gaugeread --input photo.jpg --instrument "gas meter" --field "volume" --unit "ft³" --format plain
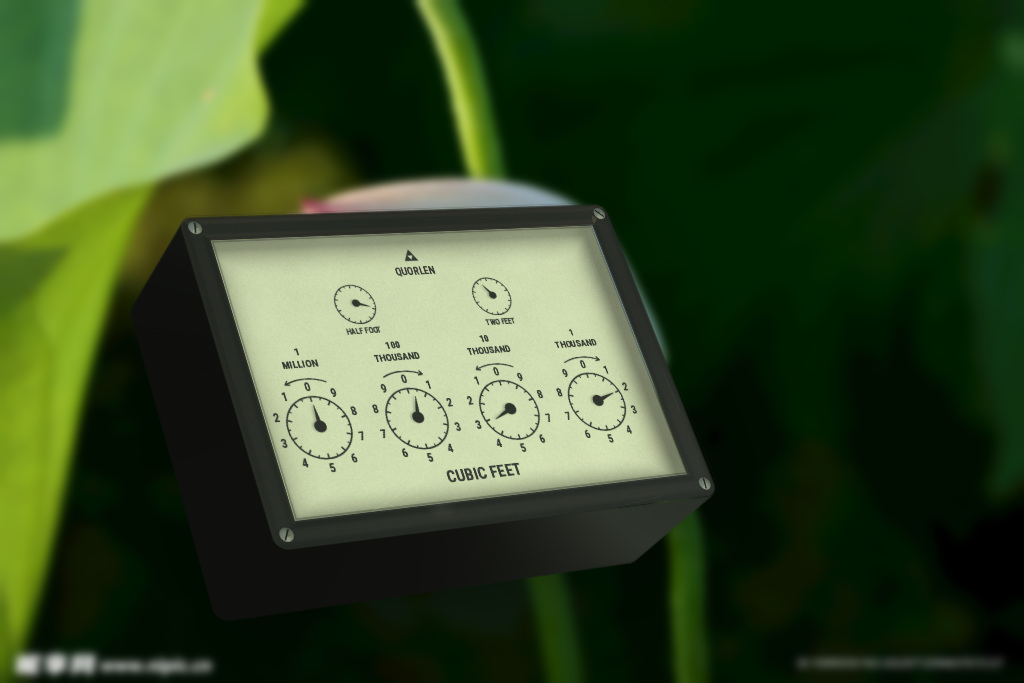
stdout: 3200 ft³
